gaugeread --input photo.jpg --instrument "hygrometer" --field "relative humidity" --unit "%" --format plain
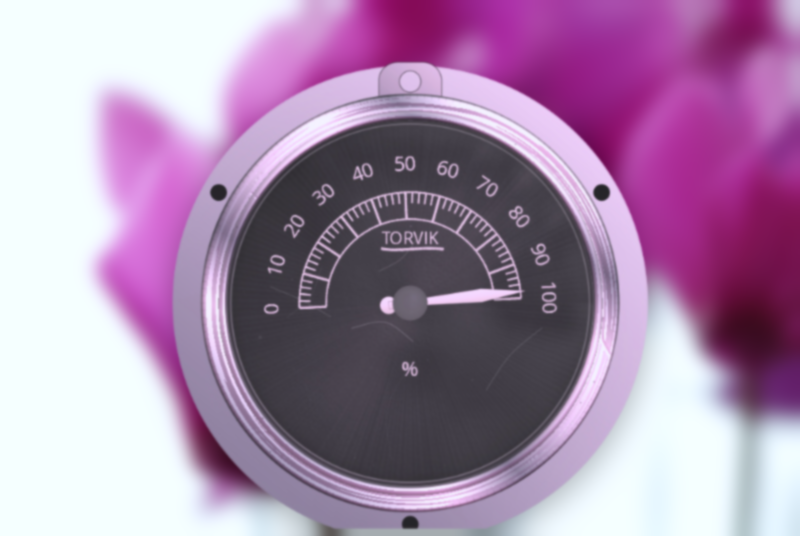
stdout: 98 %
